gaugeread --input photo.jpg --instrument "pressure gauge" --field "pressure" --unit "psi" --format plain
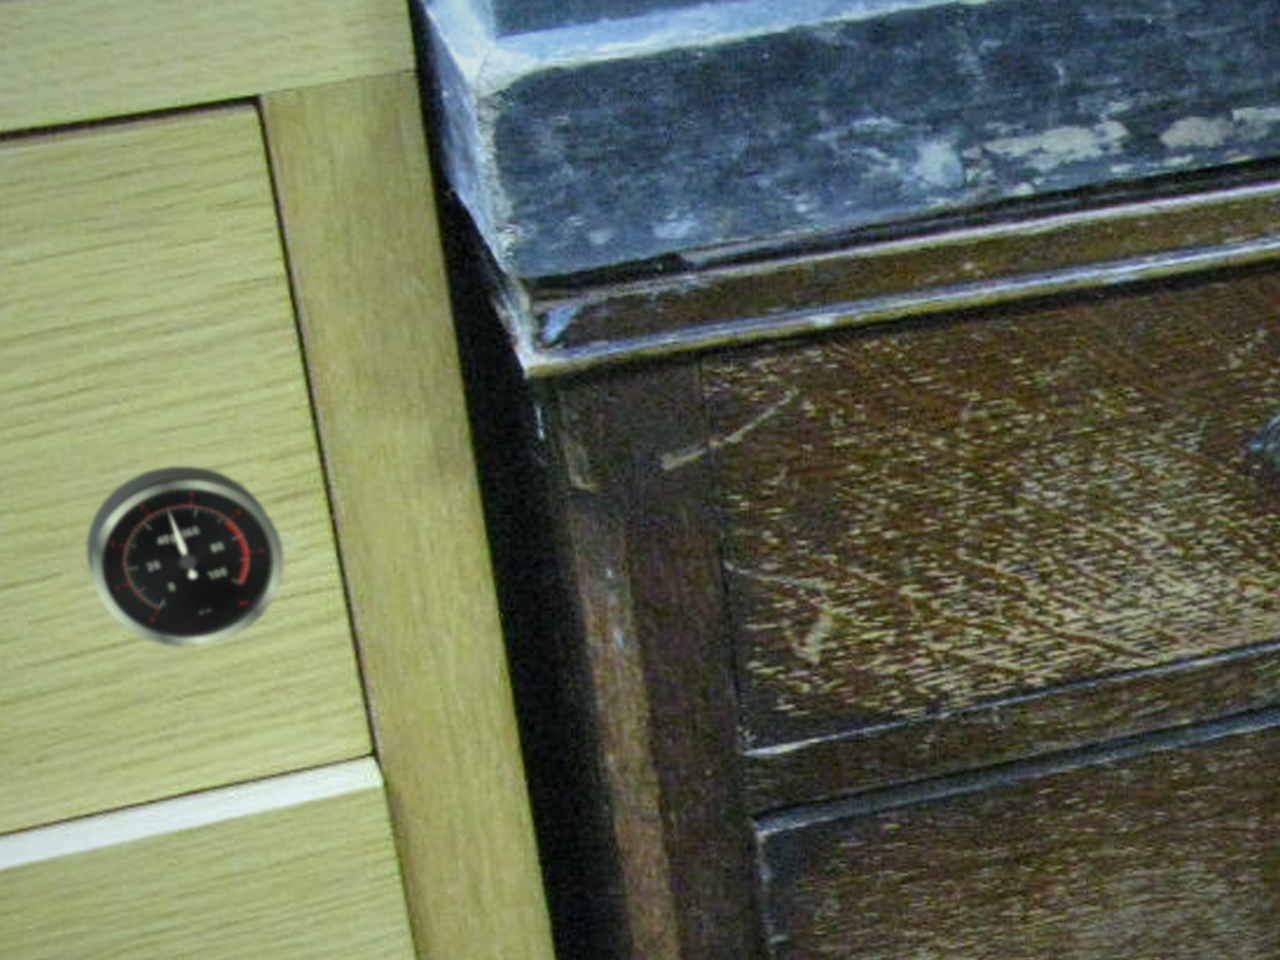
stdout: 50 psi
